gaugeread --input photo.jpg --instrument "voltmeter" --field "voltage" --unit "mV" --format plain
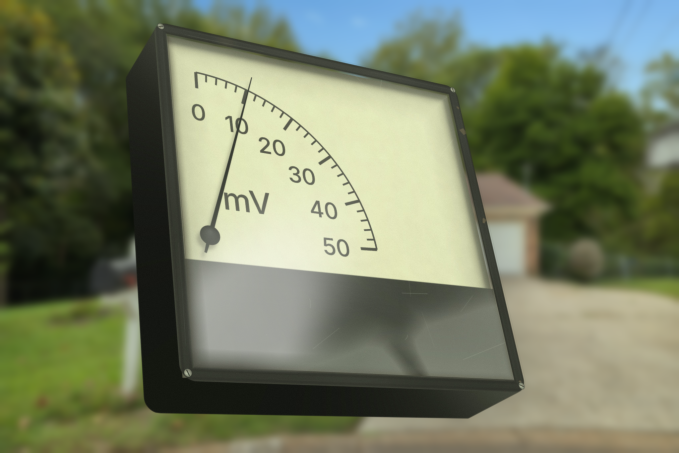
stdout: 10 mV
